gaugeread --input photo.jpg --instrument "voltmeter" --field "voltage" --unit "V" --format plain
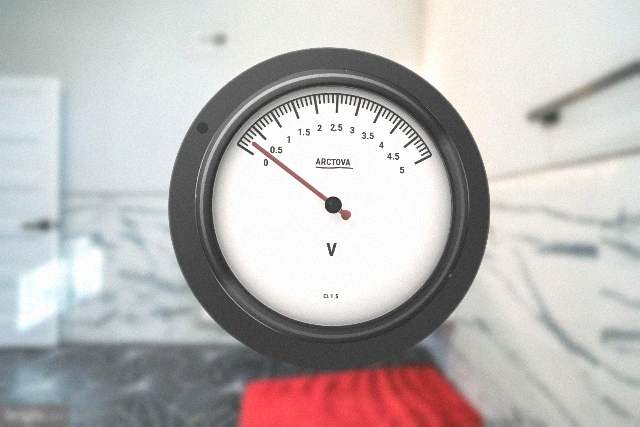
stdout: 0.2 V
